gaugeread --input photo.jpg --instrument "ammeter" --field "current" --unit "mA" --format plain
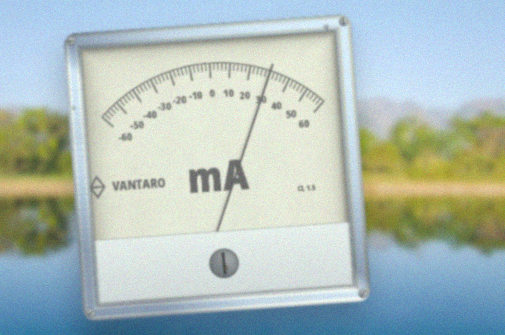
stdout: 30 mA
